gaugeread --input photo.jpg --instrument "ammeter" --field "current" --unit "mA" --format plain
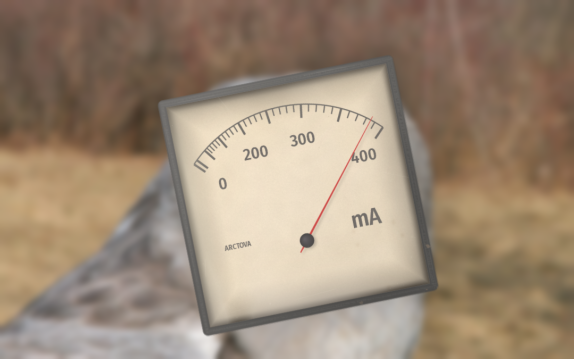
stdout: 385 mA
